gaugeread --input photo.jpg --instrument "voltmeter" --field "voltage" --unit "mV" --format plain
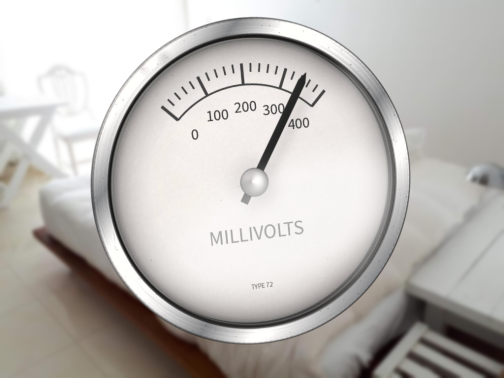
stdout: 340 mV
